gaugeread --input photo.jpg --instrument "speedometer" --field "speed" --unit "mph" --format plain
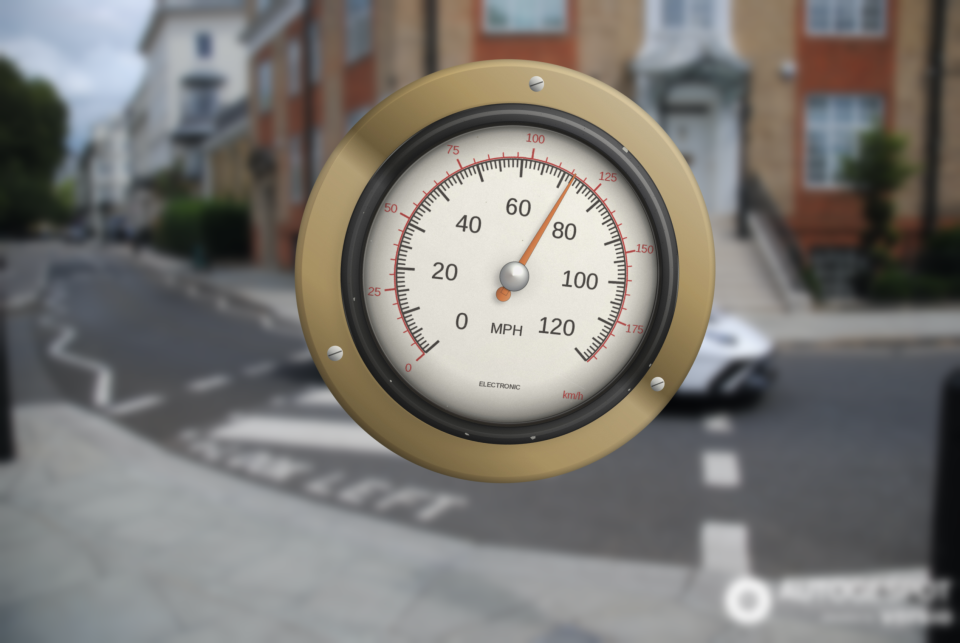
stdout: 72 mph
